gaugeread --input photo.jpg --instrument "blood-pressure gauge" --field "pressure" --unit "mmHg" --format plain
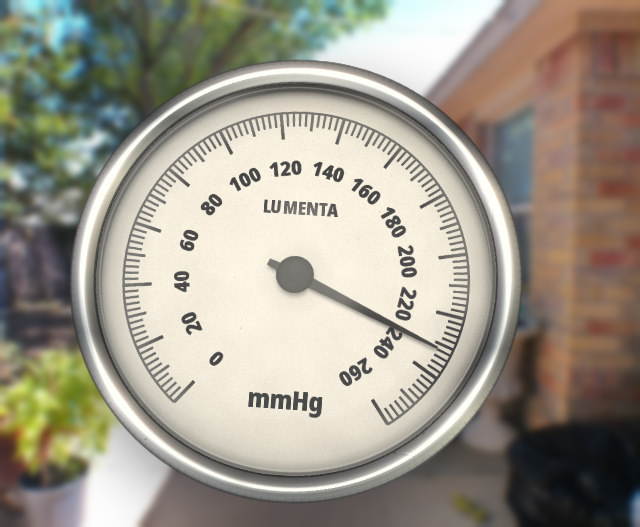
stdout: 232 mmHg
